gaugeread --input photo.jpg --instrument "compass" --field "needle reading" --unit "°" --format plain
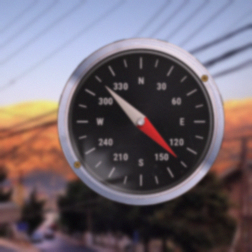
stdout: 135 °
